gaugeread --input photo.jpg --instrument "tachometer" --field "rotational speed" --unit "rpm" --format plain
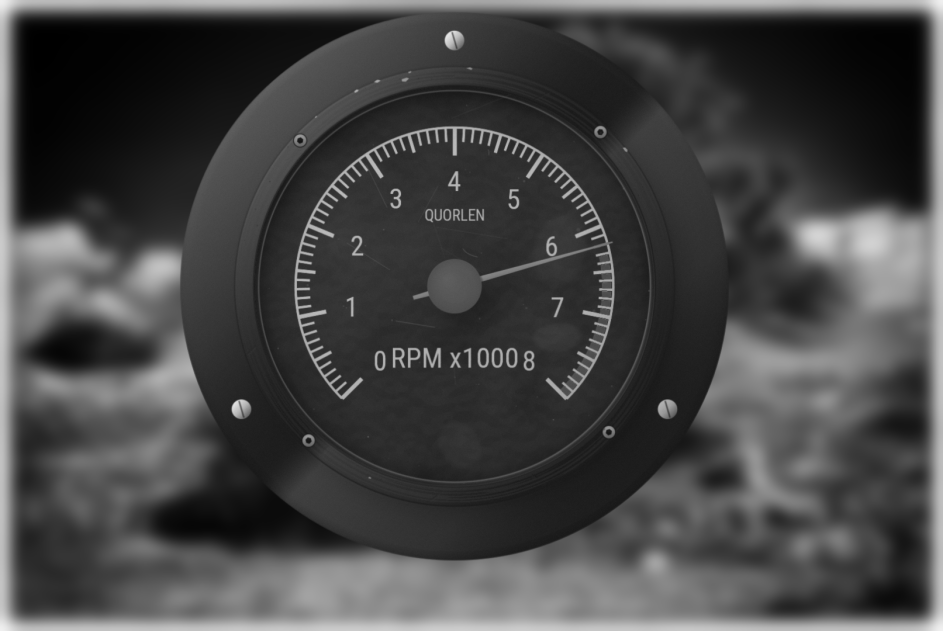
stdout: 6200 rpm
